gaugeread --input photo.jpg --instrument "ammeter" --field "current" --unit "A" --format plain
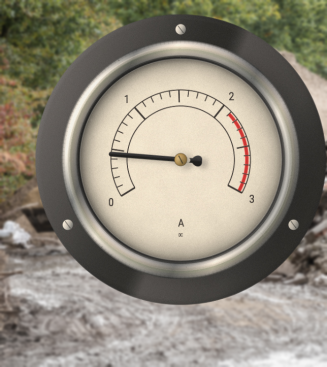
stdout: 0.45 A
